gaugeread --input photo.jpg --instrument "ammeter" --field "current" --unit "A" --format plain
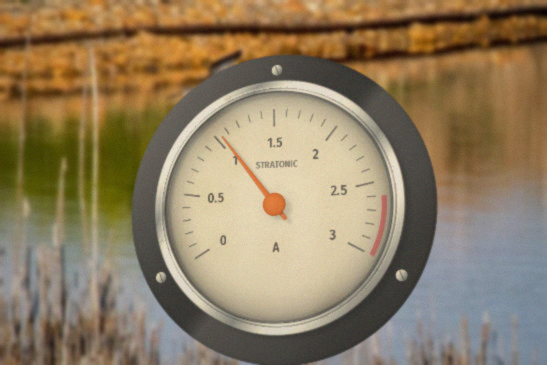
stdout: 1.05 A
